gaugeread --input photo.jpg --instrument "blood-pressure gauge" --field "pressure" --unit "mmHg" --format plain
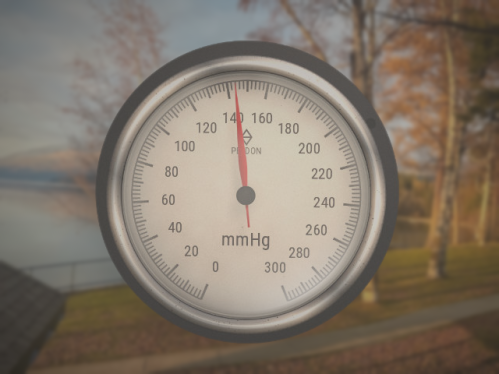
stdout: 144 mmHg
